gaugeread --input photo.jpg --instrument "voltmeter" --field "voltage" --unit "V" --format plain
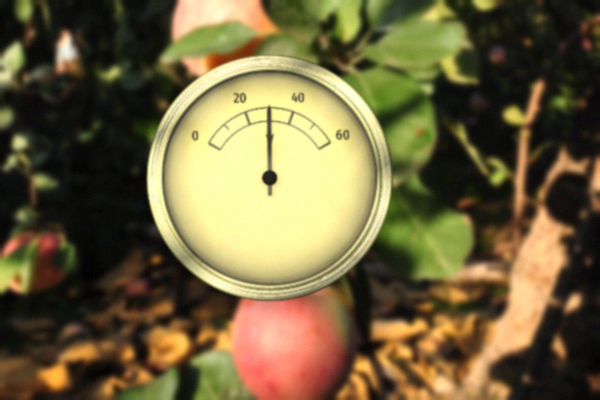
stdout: 30 V
